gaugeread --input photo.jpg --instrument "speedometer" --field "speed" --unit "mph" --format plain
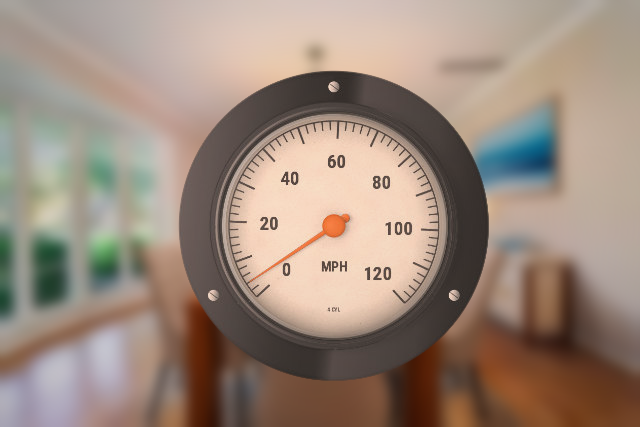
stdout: 4 mph
